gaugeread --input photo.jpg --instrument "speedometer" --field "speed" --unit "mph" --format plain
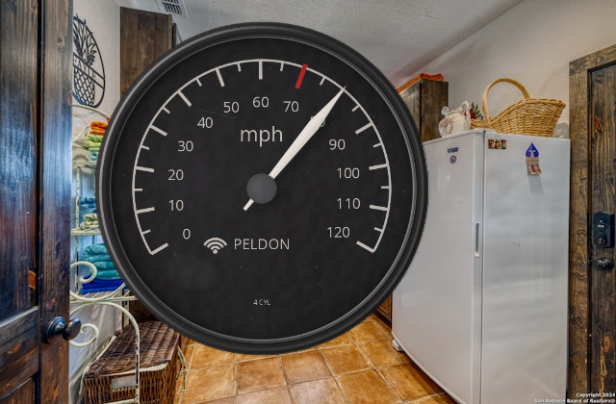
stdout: 80 mph
